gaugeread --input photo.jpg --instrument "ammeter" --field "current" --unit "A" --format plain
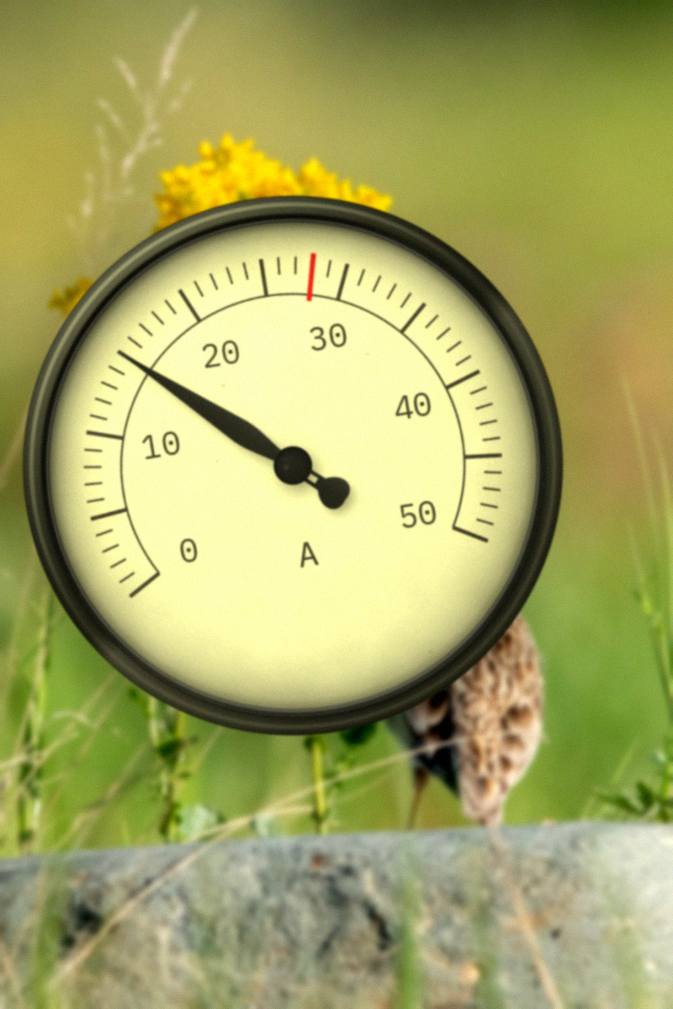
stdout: 15 A
